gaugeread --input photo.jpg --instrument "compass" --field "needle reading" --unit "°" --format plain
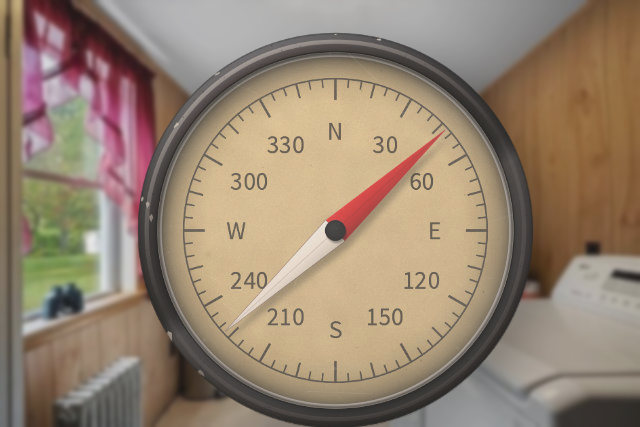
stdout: 47.5 °
